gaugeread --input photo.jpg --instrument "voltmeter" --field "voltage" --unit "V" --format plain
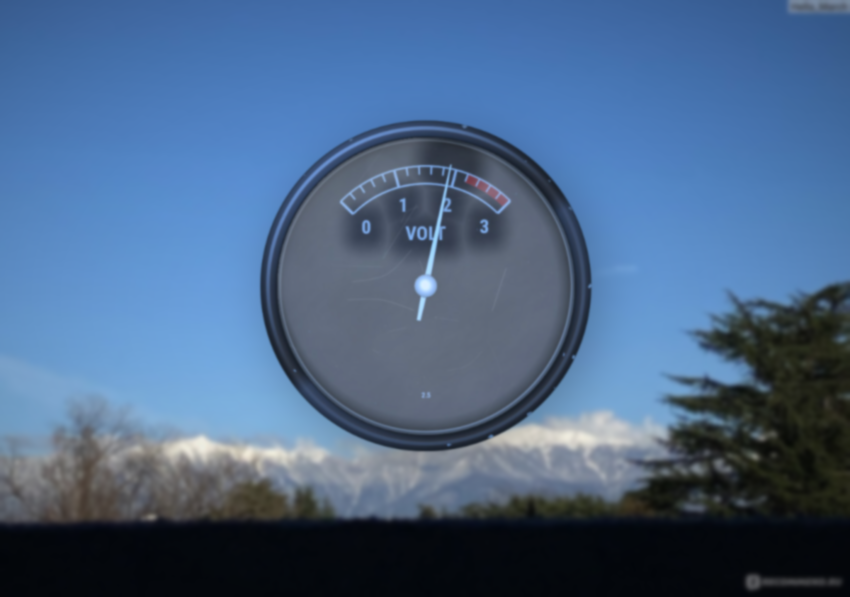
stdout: 1.9 V
